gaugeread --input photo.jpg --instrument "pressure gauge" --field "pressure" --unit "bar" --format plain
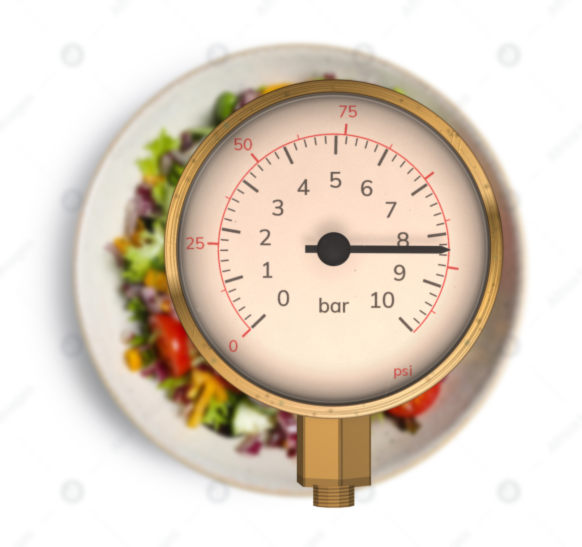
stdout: 8.3 bar
